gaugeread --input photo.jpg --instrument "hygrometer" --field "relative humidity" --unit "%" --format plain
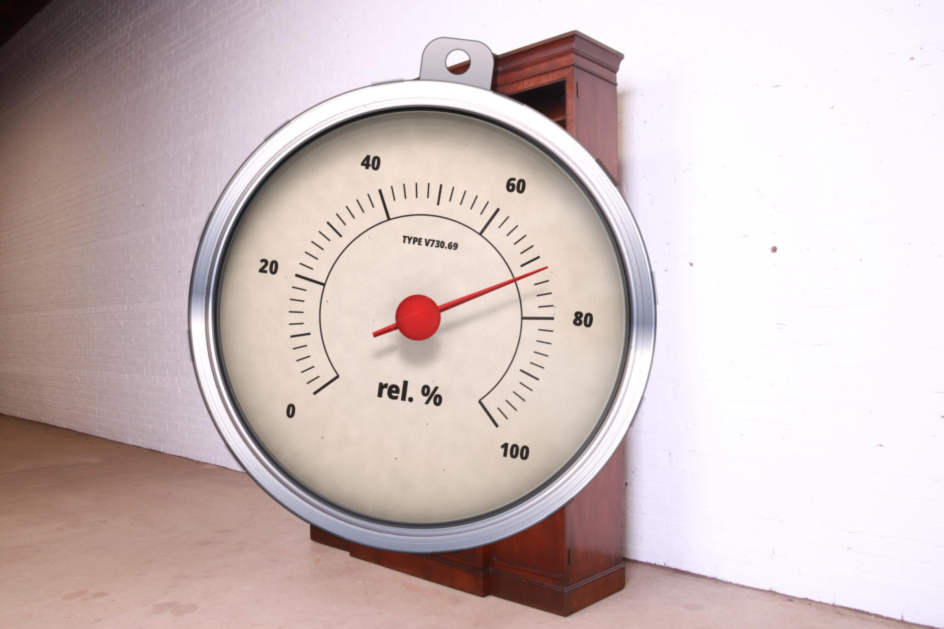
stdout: 72 %
